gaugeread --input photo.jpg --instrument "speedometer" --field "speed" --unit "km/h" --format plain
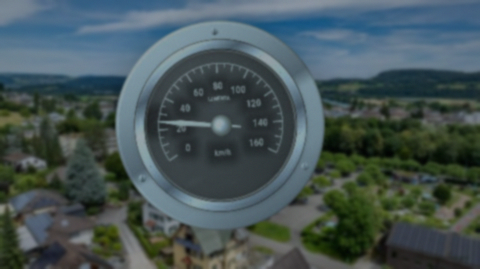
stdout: 25 km/h
